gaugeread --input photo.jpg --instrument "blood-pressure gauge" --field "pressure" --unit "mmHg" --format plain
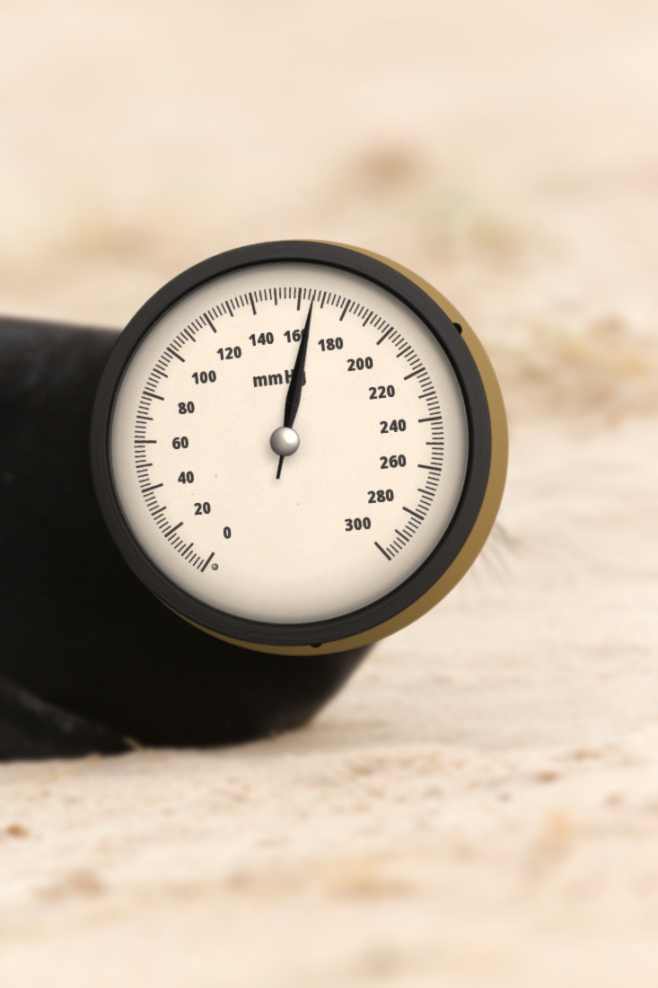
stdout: 166 mmHg
